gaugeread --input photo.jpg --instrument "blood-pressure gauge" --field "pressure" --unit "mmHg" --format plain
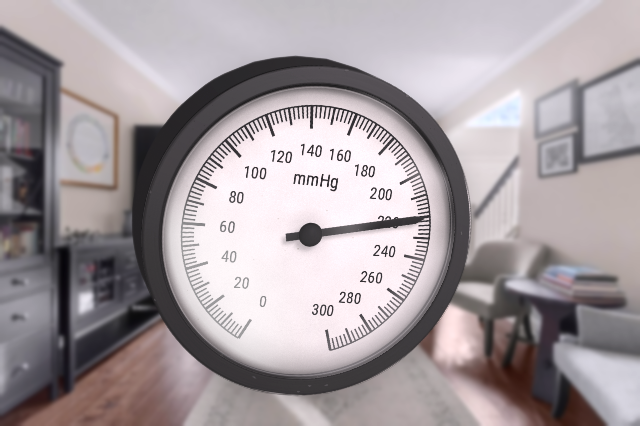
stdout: 220 mmHg
